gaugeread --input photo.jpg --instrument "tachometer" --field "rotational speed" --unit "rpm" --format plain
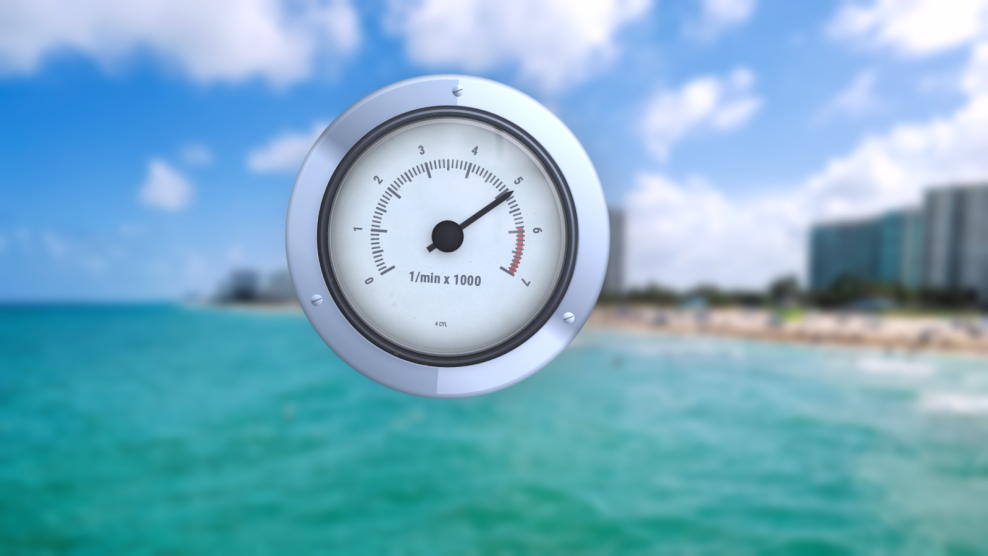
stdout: 5100 rpm
